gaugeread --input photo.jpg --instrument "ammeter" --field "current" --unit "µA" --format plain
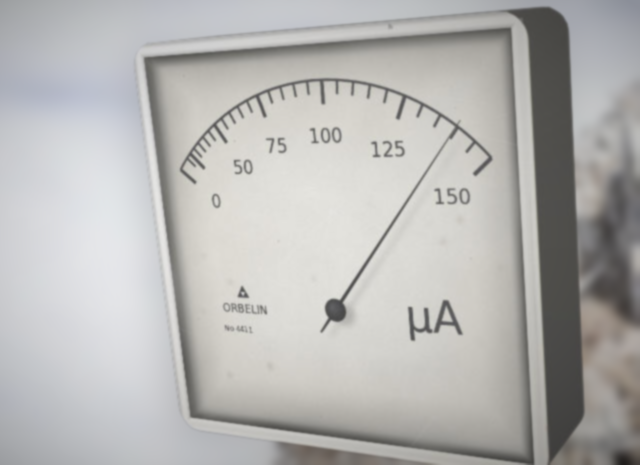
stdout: 140 µA
